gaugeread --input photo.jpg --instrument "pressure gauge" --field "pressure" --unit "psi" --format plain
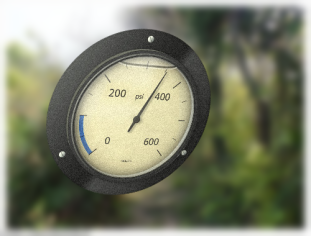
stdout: 350 psi
